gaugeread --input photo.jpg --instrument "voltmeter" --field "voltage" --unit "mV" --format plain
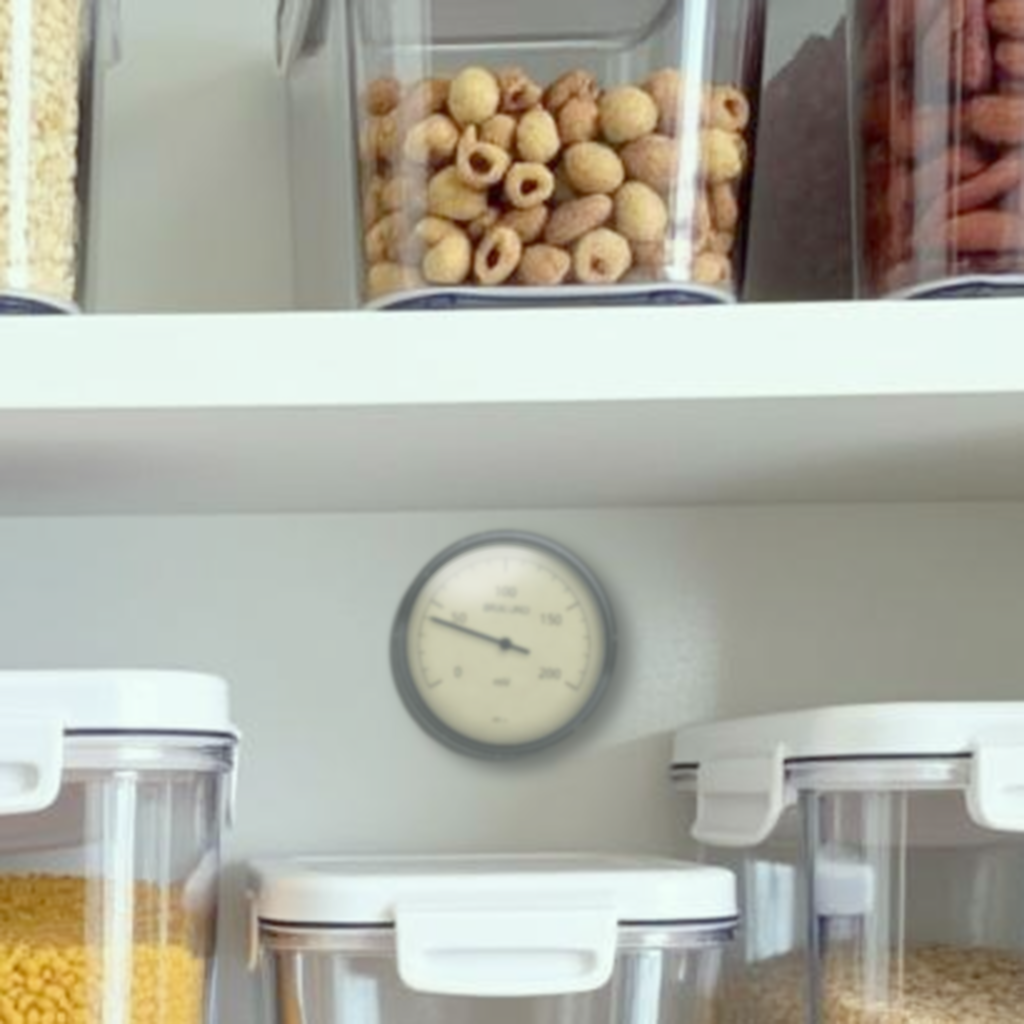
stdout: 40 mV
